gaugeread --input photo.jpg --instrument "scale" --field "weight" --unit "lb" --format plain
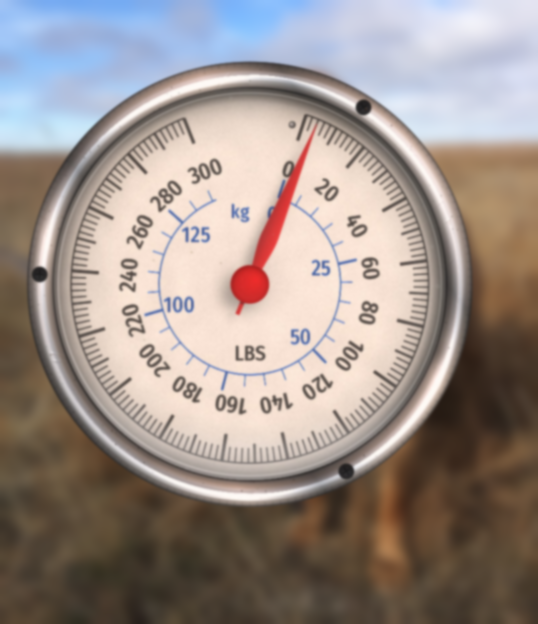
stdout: 4 lb
